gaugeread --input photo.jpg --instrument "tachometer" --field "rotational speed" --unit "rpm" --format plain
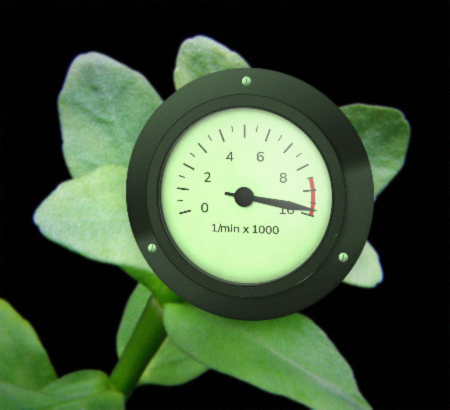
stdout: 9750 rpm
